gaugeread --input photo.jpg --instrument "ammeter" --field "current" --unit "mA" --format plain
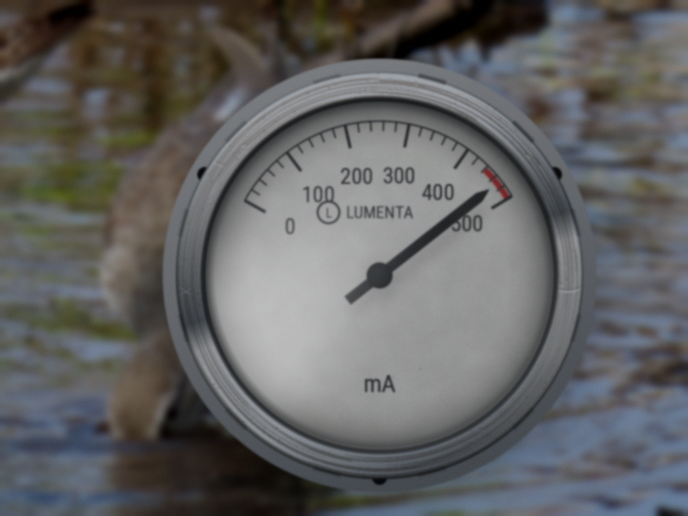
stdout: 470 mA
